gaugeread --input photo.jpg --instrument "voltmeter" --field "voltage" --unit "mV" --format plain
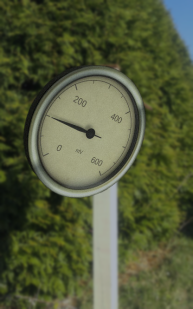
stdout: 100 mV
